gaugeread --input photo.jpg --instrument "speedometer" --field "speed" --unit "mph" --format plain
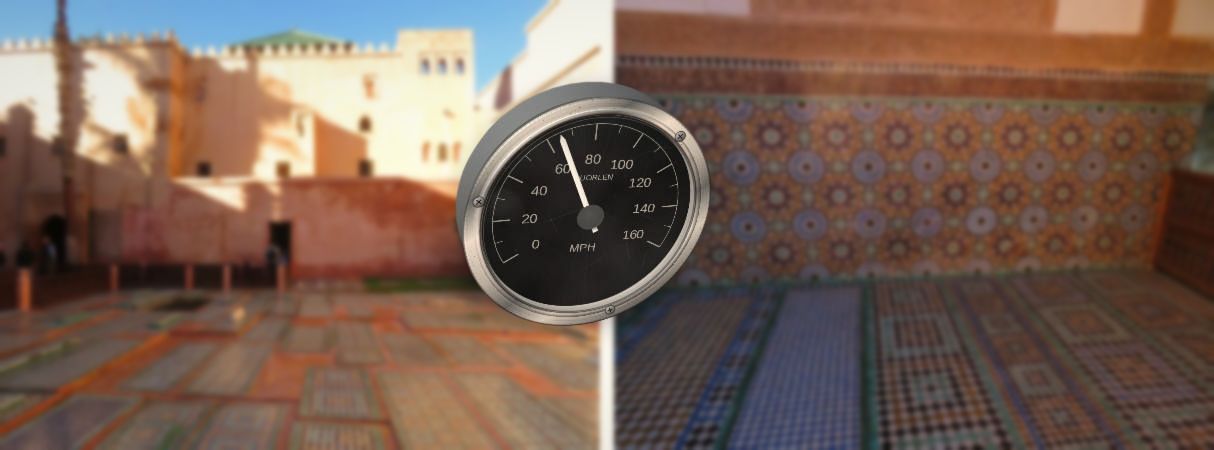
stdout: 65 mph
